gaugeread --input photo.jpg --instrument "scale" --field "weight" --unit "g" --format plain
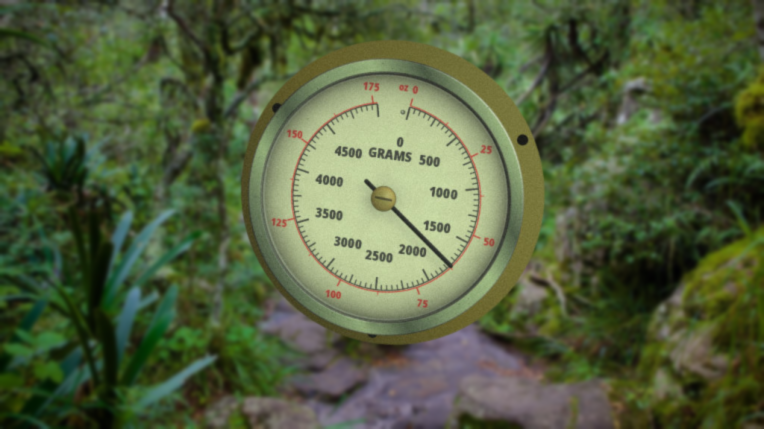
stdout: 1750 g
